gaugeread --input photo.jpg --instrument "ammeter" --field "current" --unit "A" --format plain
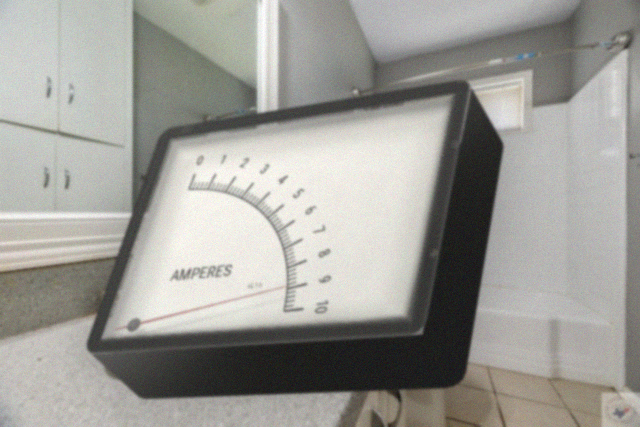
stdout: 9 A
